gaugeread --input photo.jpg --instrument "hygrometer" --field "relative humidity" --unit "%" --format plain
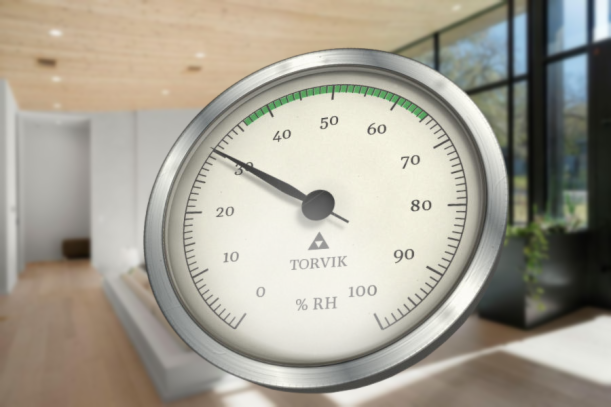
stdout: 30 %
